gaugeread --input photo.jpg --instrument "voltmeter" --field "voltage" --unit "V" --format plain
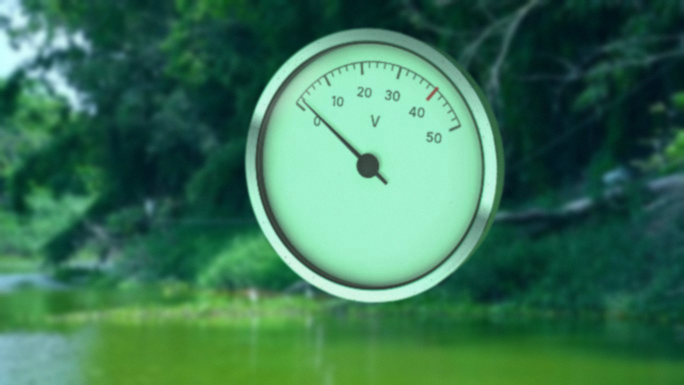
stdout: 2 V
